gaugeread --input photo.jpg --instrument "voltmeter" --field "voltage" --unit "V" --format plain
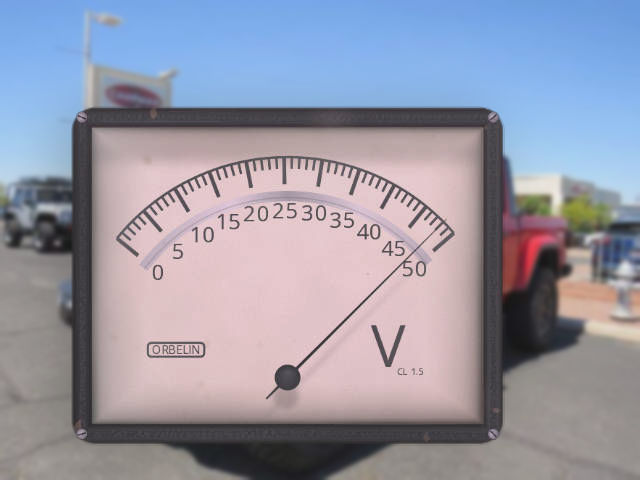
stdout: 48 V
